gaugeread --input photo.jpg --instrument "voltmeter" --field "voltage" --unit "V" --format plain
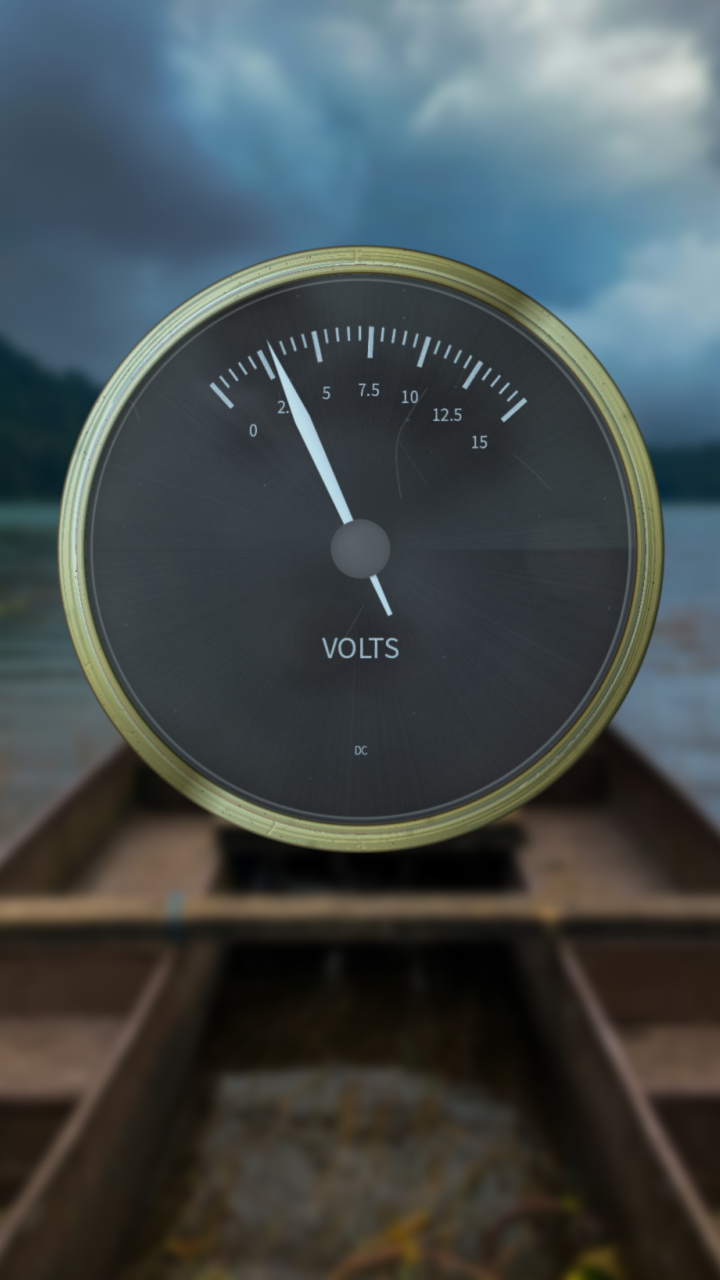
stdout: 3 V
